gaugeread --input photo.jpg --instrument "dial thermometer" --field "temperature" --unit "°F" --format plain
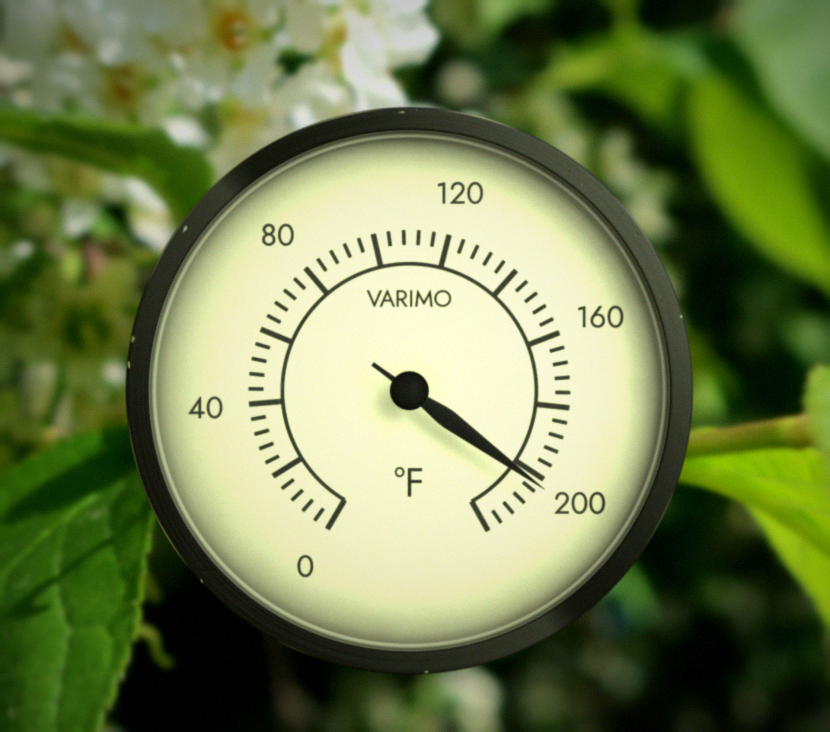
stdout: 202 °F
